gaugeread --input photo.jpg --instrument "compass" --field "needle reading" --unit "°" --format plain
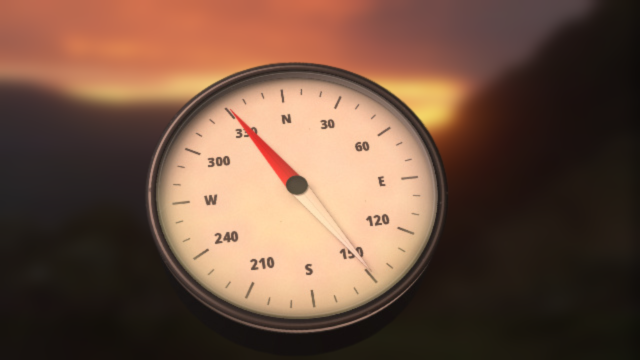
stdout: 330 °
